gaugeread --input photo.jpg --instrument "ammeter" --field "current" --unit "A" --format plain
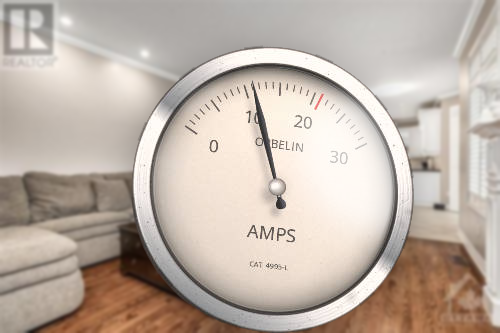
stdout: 11 A
